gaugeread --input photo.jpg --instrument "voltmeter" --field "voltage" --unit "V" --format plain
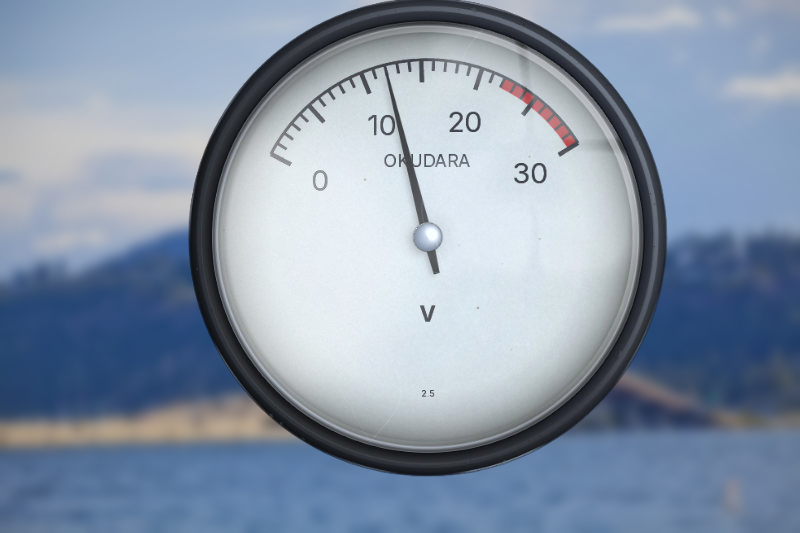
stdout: 12 V
